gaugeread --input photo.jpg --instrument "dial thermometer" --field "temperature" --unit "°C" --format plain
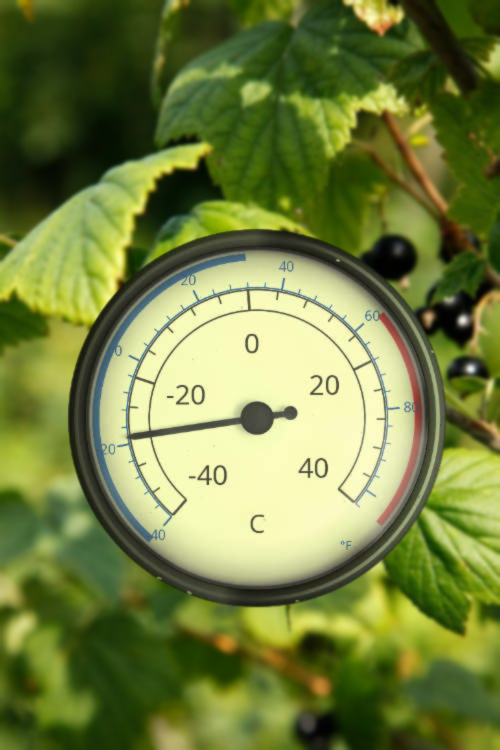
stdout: -28 °C
